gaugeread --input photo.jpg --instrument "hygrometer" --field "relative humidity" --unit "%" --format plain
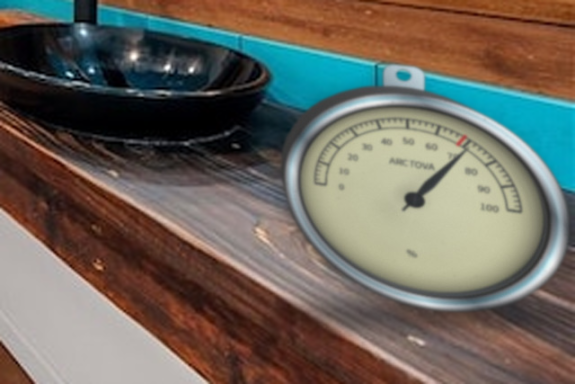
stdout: 70 %
